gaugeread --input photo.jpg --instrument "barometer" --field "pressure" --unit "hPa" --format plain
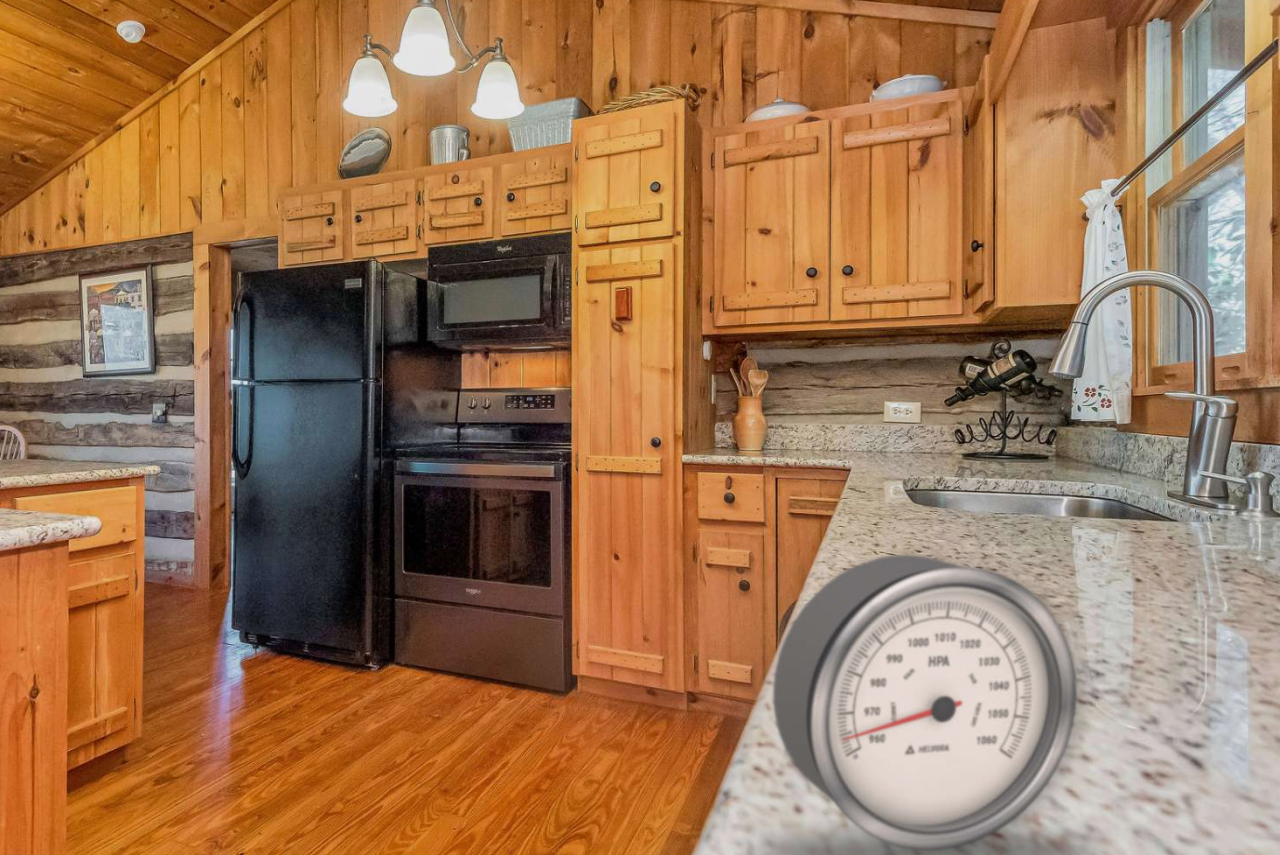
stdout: 965 hPa
